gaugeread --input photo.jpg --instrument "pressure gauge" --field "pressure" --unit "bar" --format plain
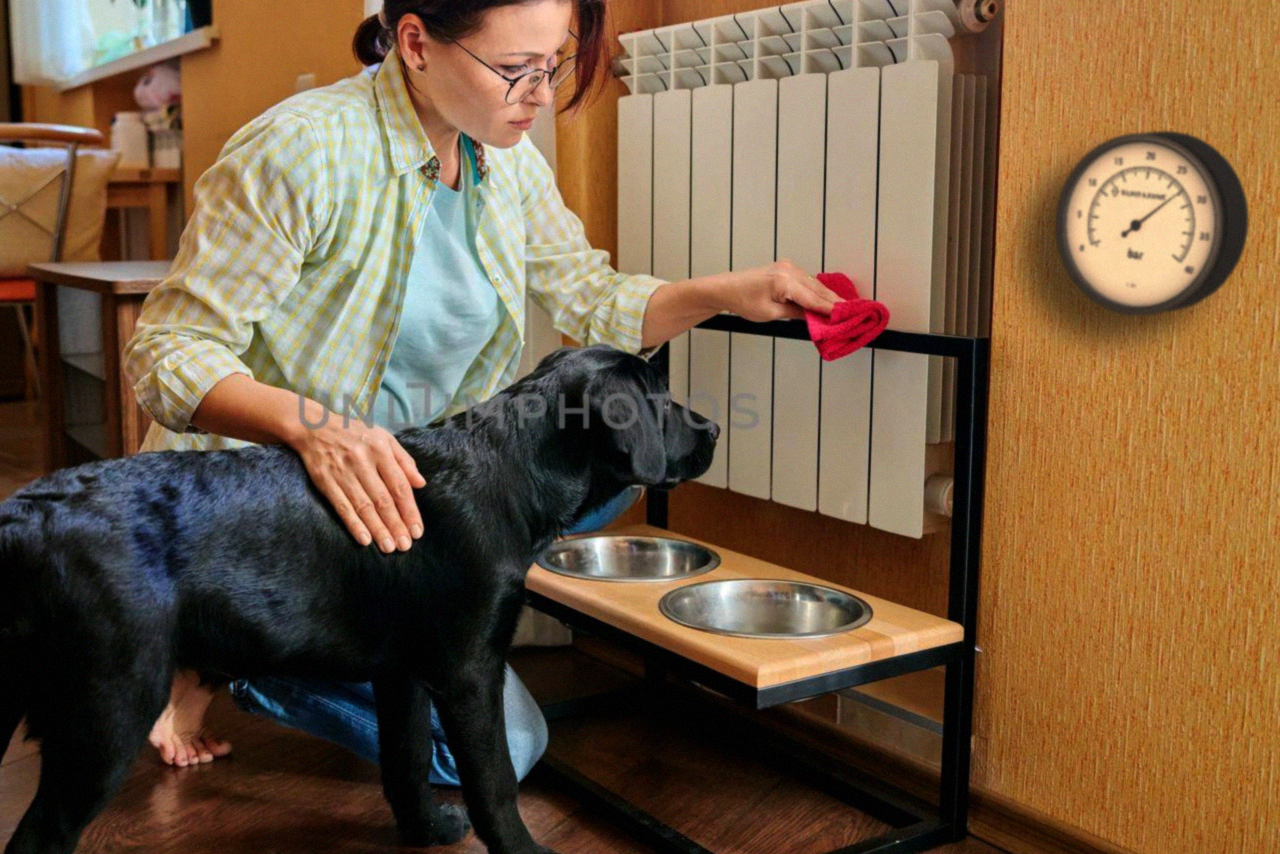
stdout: 27.5 bar
